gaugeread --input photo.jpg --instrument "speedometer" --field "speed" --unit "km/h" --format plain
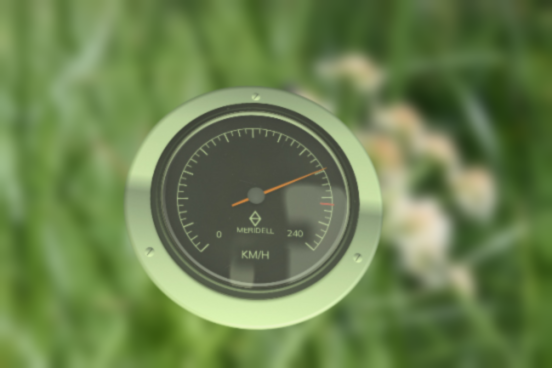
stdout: 180 km/h
